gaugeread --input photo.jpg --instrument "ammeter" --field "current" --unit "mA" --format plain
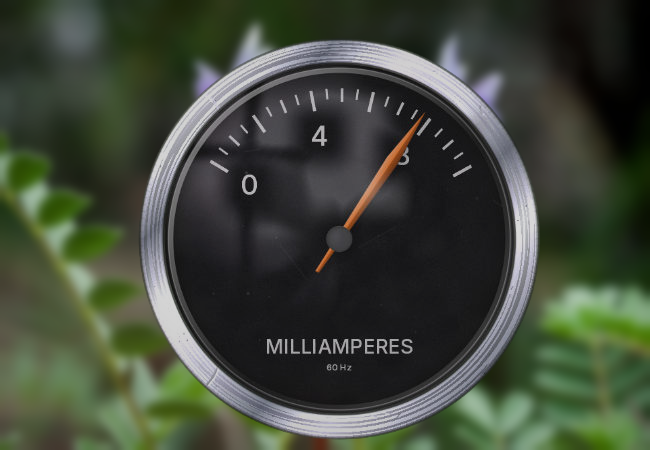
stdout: 7.75 mA
